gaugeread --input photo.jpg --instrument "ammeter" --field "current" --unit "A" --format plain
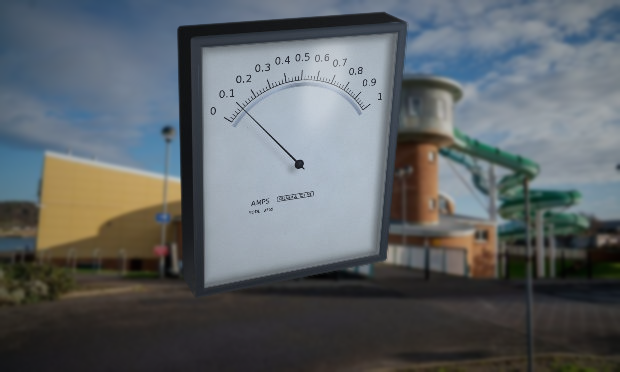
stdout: 0.1 A
